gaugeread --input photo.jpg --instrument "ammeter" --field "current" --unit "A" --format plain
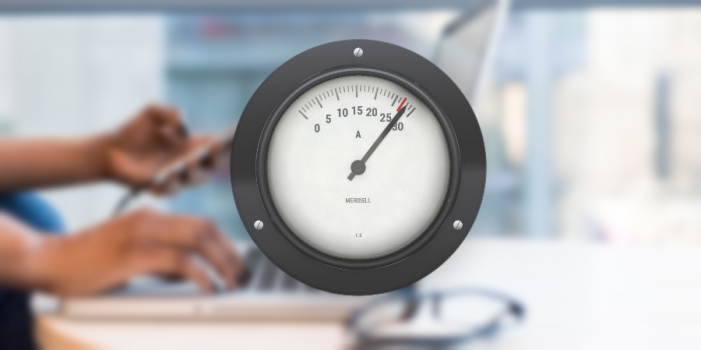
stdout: 28 A
